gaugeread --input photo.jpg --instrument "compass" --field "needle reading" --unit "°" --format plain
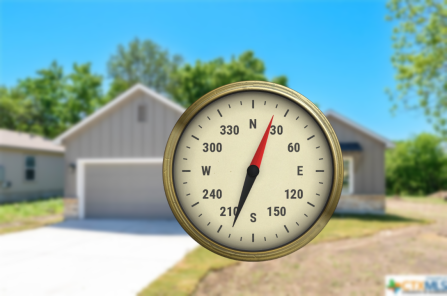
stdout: 20 °
